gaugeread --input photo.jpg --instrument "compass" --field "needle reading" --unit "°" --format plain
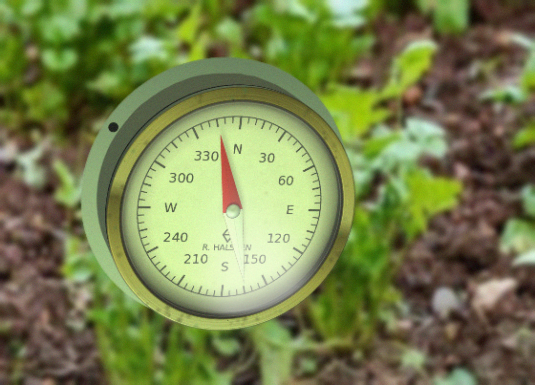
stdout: 345 °
